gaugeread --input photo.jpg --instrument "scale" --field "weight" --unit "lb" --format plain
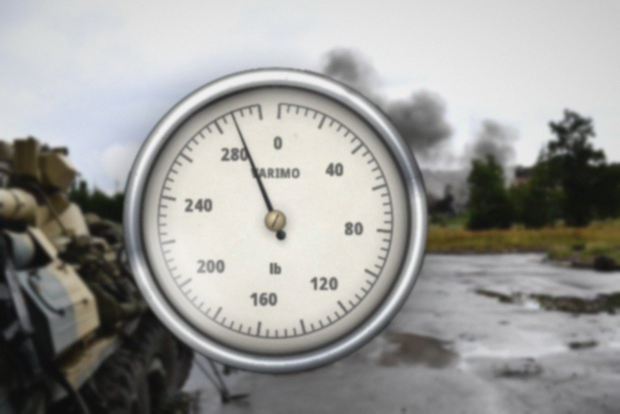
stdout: 288 lb
